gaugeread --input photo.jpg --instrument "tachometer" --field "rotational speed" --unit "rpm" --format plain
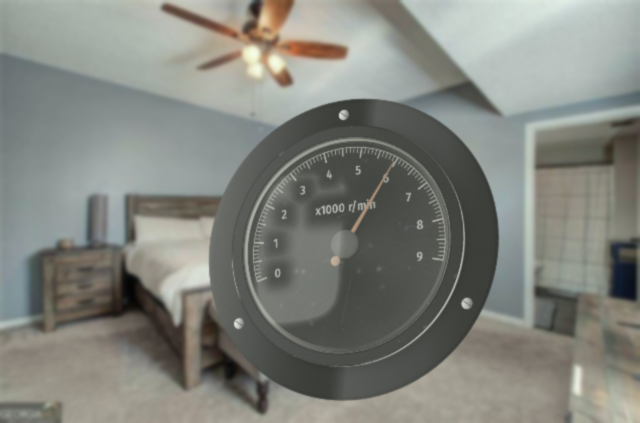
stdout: 6000 rpm
